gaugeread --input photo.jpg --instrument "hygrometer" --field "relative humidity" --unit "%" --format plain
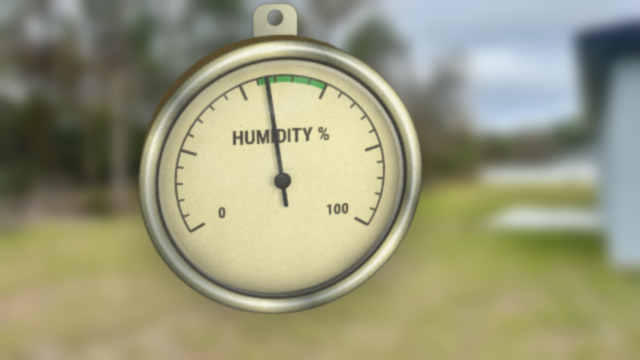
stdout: 46 %
